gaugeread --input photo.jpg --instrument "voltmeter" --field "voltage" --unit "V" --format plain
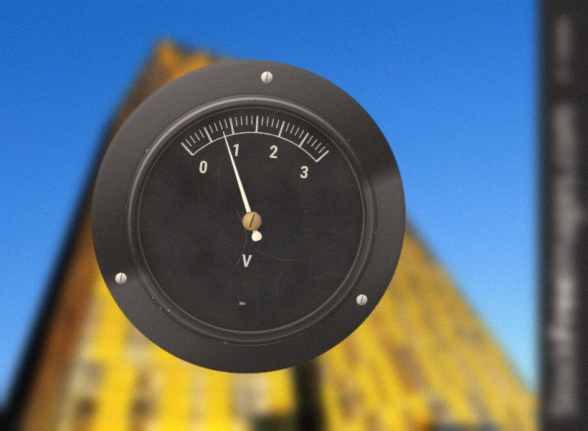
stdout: 0.8 V
